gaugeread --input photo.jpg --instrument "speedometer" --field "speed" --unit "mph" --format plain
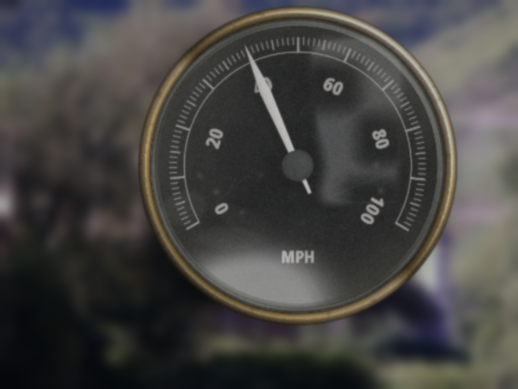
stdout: 40 mph
